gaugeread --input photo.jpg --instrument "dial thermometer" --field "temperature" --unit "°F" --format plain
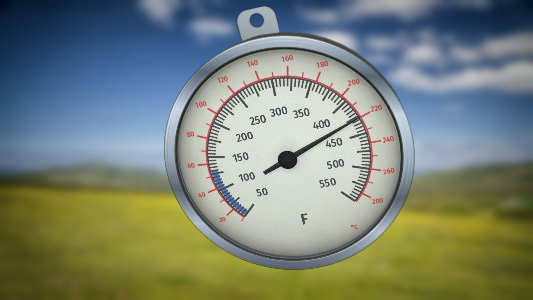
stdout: 425 °F
